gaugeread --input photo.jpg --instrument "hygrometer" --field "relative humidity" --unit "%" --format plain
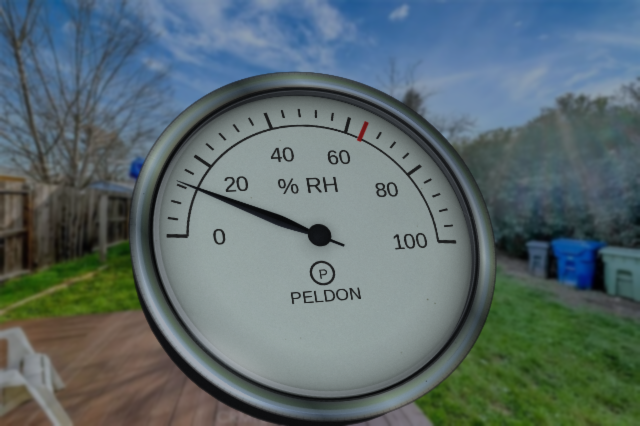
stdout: 12 %
